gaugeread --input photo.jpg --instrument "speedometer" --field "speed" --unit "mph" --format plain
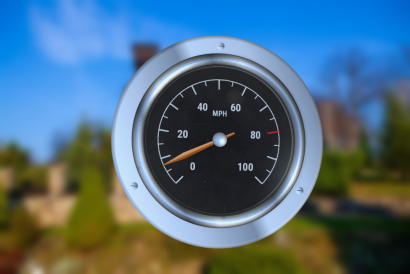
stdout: 7.5 mph
